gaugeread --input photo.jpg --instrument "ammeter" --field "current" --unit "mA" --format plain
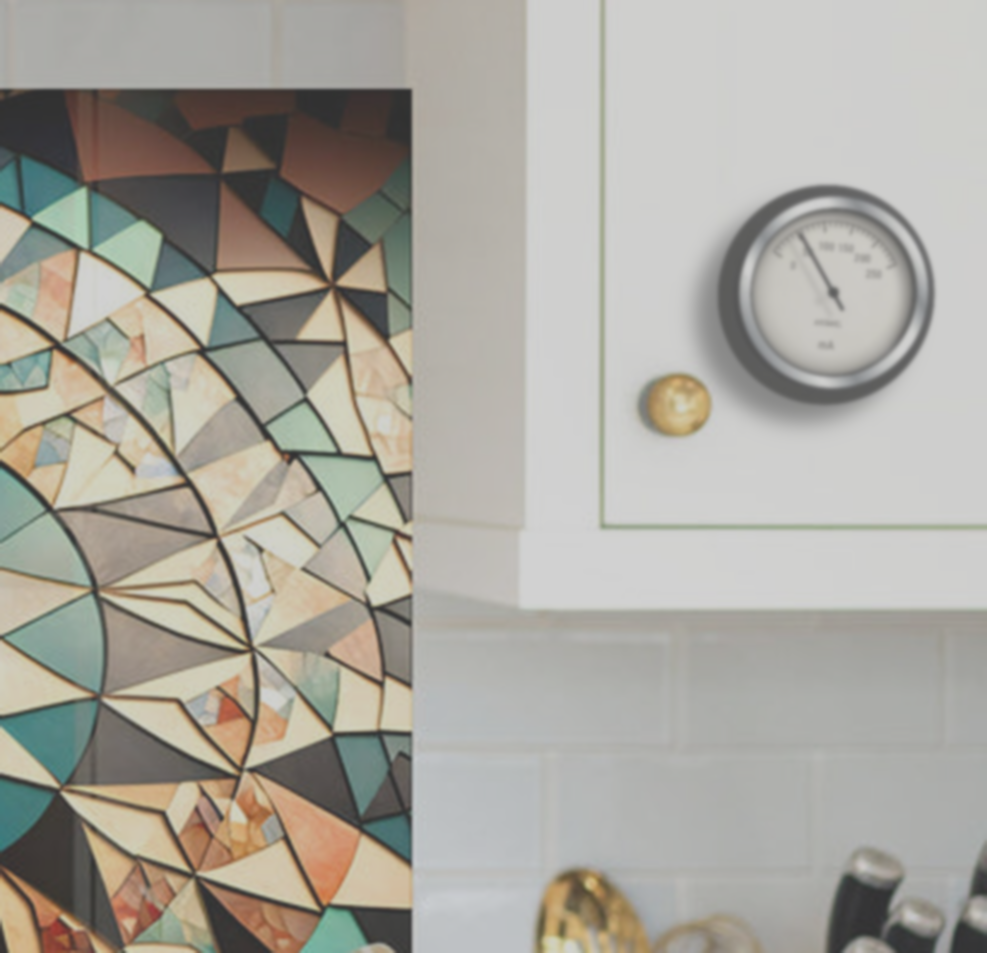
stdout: 50 mA
